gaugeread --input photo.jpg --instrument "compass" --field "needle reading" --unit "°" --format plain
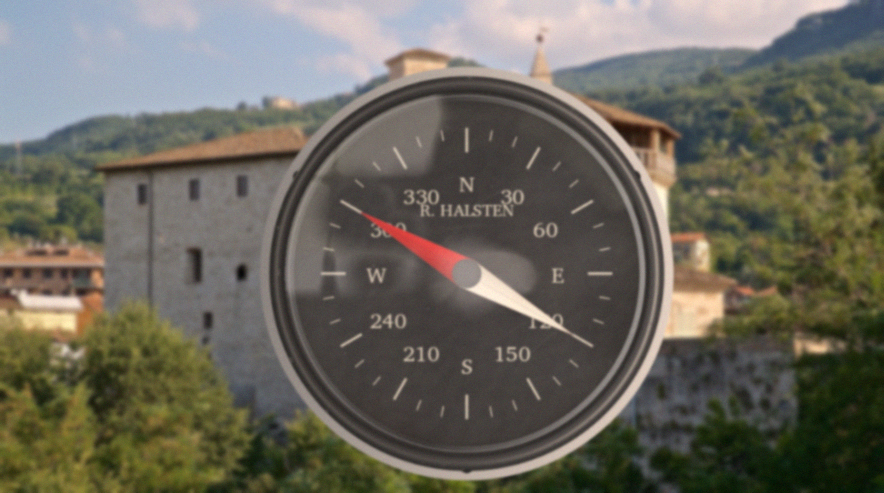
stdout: 300 °
